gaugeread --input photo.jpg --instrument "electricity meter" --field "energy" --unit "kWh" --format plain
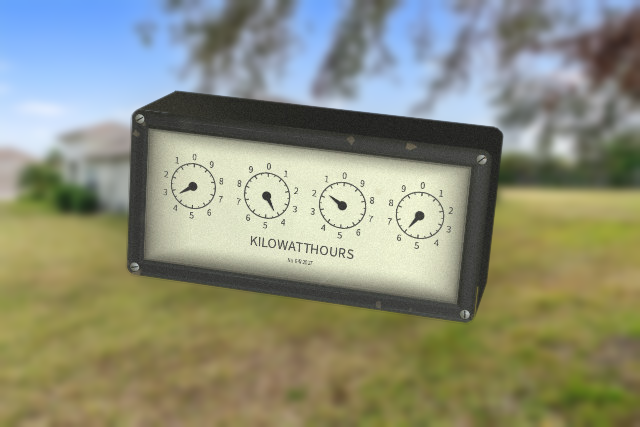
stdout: 3416 kWh
